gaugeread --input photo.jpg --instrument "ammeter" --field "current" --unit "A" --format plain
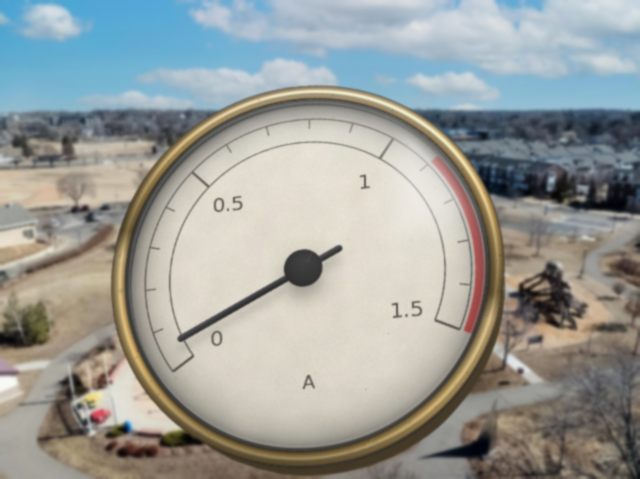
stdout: 0.05 A
